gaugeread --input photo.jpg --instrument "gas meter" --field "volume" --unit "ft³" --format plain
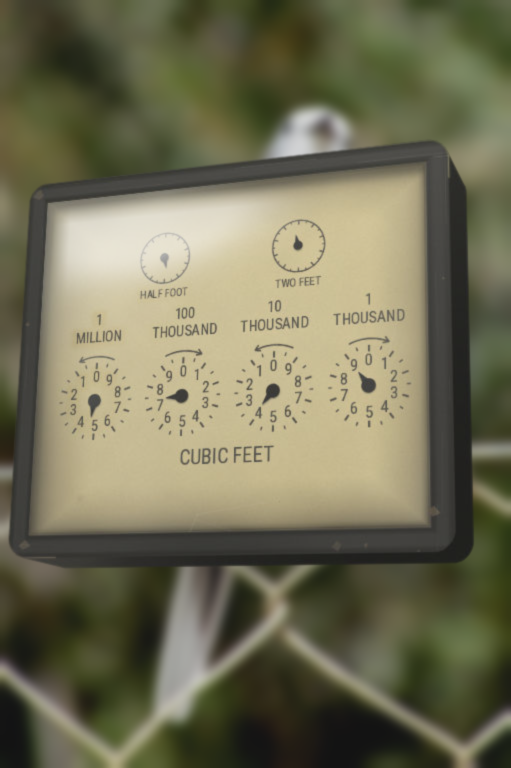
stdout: 473900 ft³
